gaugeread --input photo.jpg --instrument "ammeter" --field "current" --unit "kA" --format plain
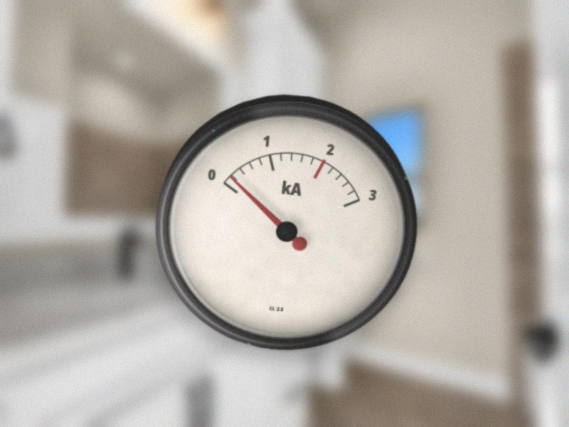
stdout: 0.2 kA
